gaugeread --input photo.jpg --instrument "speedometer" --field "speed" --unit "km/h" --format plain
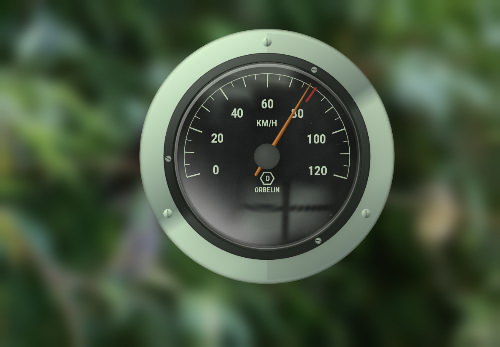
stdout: 77.5 km/h
